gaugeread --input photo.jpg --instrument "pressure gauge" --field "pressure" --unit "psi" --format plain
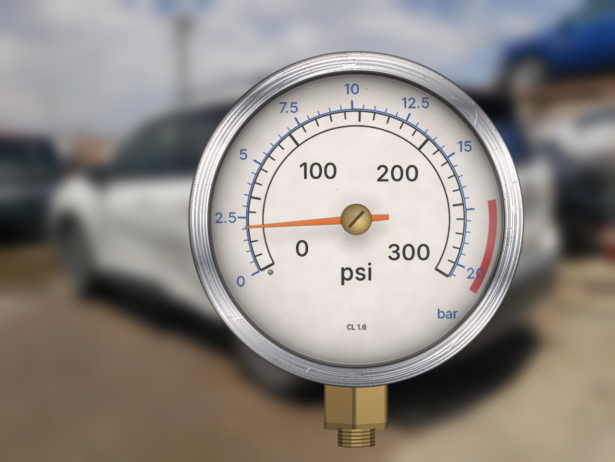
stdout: 30 psi
